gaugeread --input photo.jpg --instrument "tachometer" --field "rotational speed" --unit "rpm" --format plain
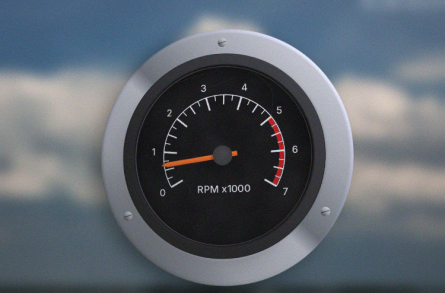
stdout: 625 rpm
